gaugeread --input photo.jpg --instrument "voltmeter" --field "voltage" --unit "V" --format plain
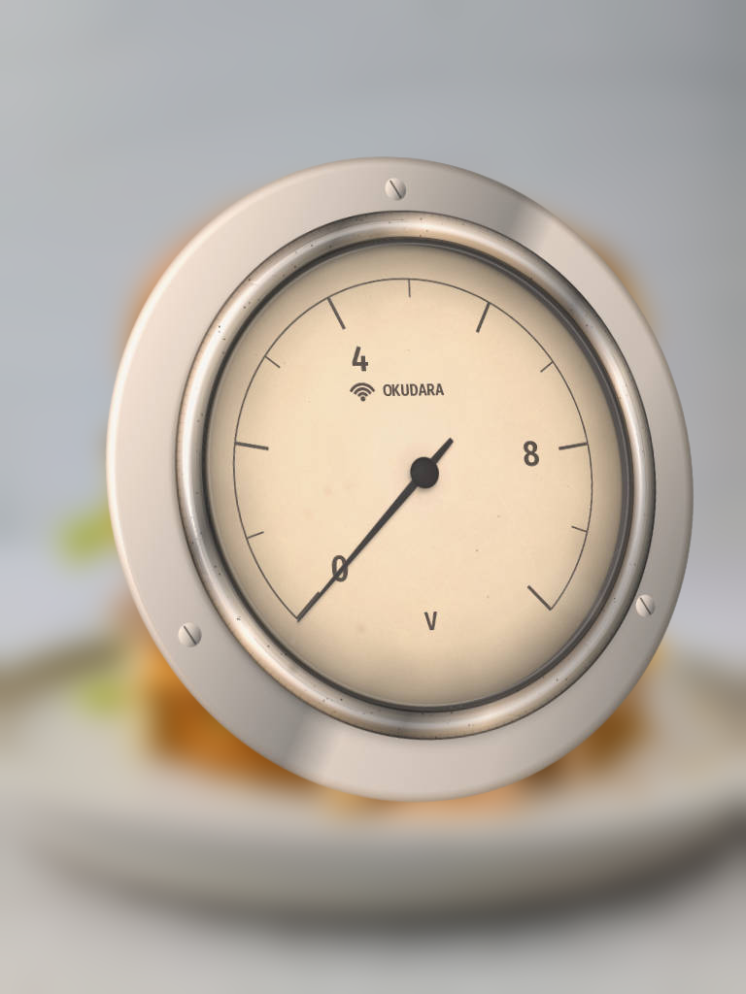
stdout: 0 V
